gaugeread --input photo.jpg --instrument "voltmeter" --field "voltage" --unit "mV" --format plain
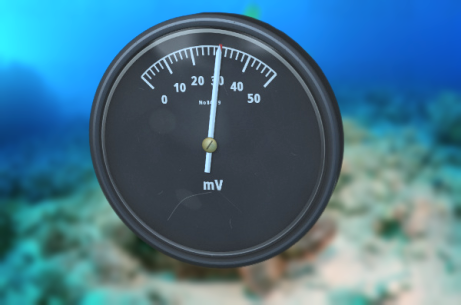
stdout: 30 mV
